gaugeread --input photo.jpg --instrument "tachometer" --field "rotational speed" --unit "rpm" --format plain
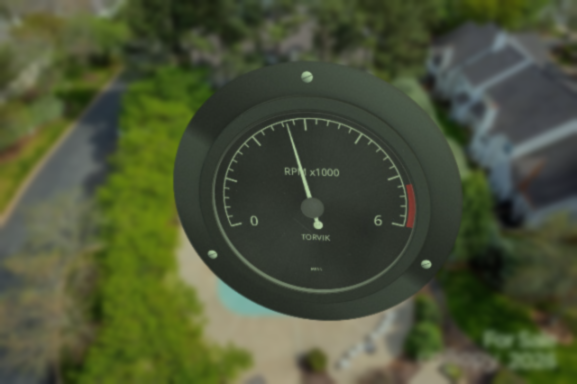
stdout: 2700 rpm
